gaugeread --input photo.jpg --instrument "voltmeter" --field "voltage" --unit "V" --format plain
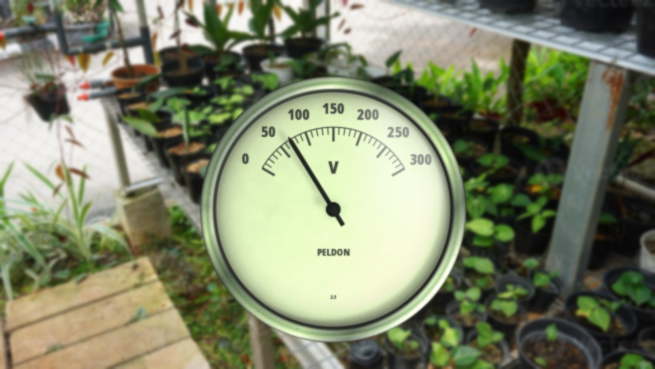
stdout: 70 V
